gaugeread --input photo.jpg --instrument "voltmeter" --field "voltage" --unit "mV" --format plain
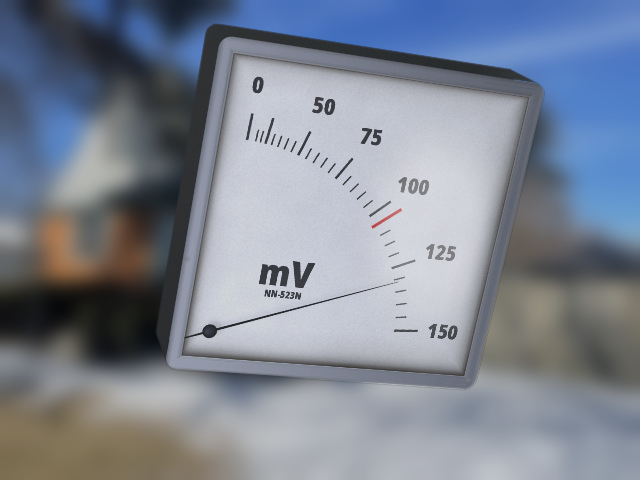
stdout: 130 mV
